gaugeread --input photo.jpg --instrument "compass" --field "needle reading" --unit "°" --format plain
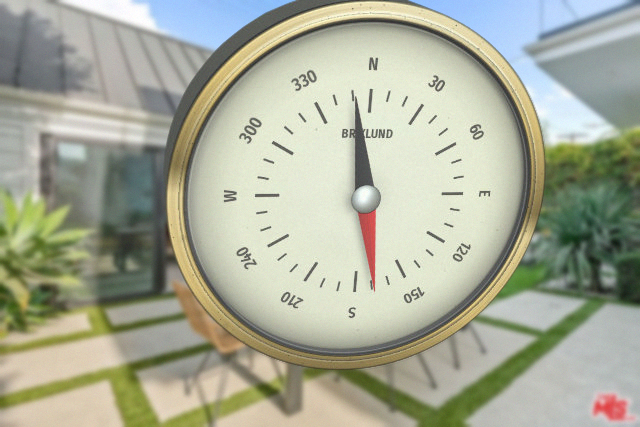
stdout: 170 °
